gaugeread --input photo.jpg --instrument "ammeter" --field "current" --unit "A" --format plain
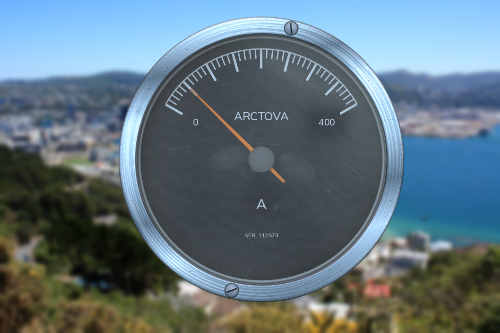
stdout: 50 A
